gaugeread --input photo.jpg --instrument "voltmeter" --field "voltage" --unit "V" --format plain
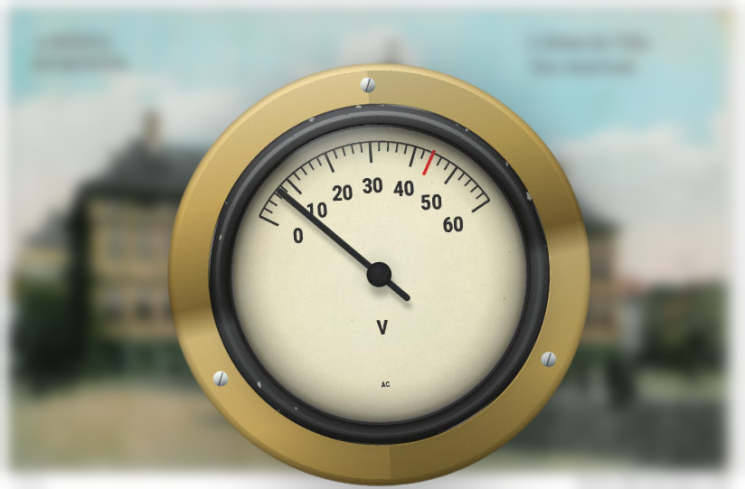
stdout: 7 V
